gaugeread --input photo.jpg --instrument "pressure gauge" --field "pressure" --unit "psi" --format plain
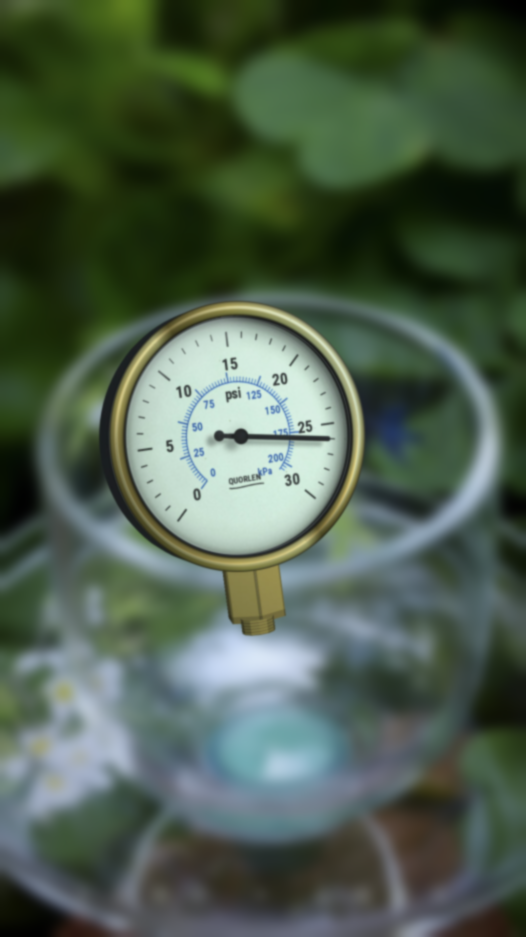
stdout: 26 psi
